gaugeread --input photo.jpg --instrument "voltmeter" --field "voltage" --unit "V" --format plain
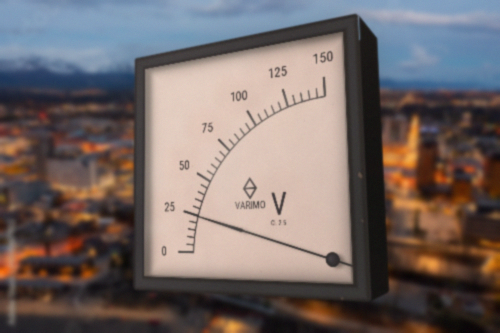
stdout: 25 V
